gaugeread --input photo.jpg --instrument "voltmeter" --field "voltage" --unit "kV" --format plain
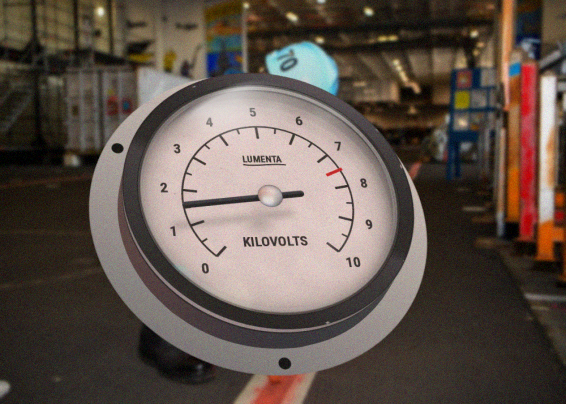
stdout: 1.5 kV
